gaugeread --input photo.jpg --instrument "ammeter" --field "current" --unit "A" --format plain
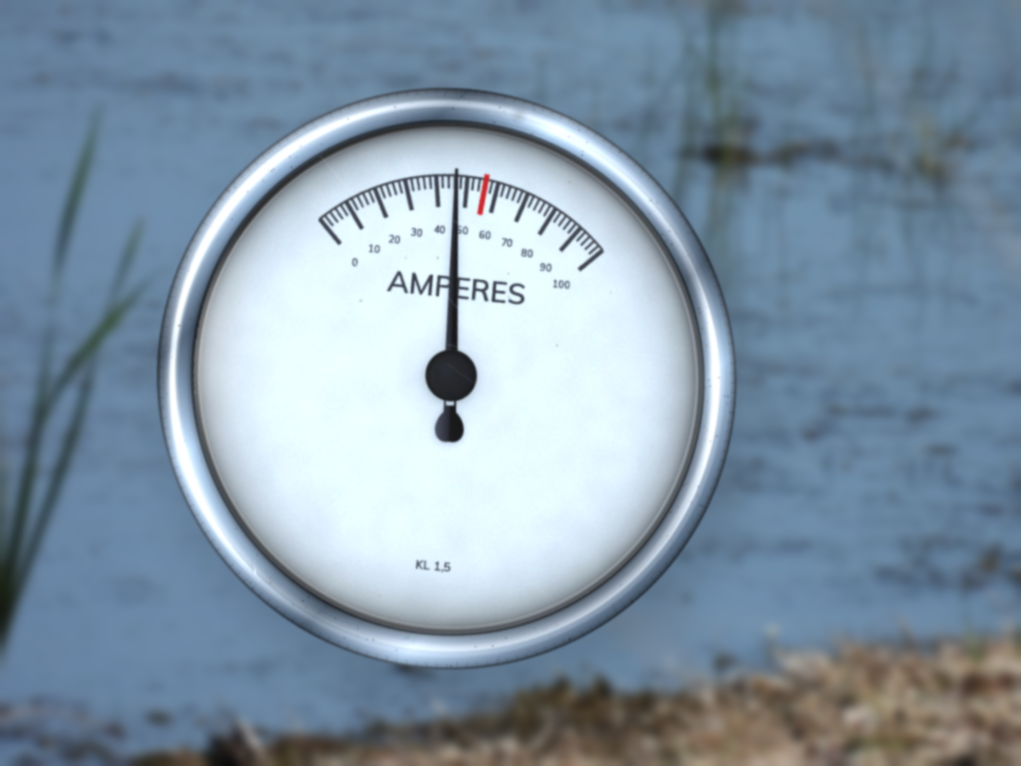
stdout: 46 A
